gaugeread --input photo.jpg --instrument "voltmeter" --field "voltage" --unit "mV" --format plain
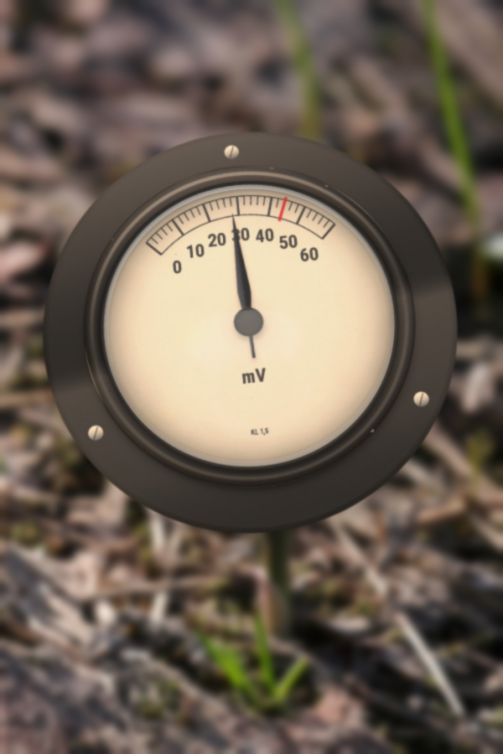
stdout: 28 mV
